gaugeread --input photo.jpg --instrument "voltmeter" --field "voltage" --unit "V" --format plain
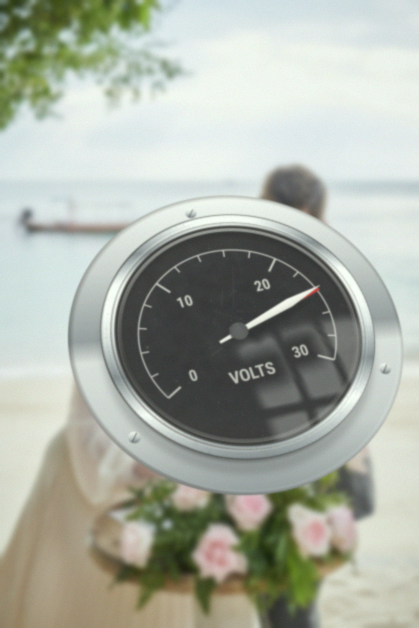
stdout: 24 V
